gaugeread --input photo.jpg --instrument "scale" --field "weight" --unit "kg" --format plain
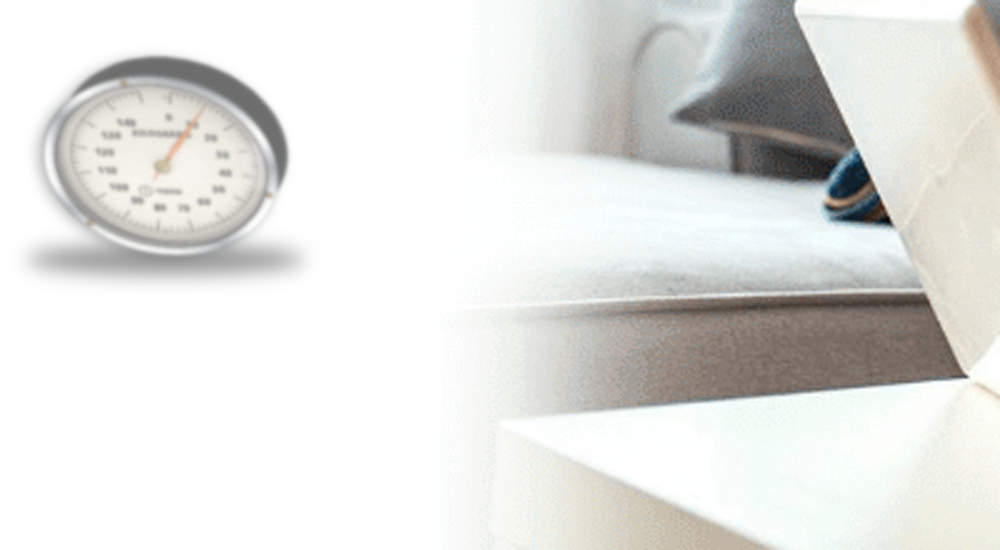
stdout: 10 kg
